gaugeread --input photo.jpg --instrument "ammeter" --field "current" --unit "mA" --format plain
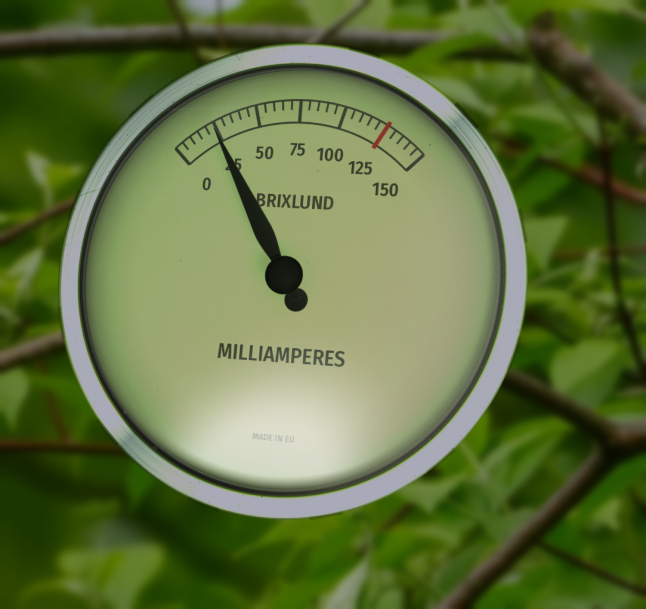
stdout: 25 mA
